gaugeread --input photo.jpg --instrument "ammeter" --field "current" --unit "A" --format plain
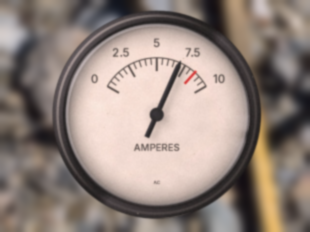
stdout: 7 A
